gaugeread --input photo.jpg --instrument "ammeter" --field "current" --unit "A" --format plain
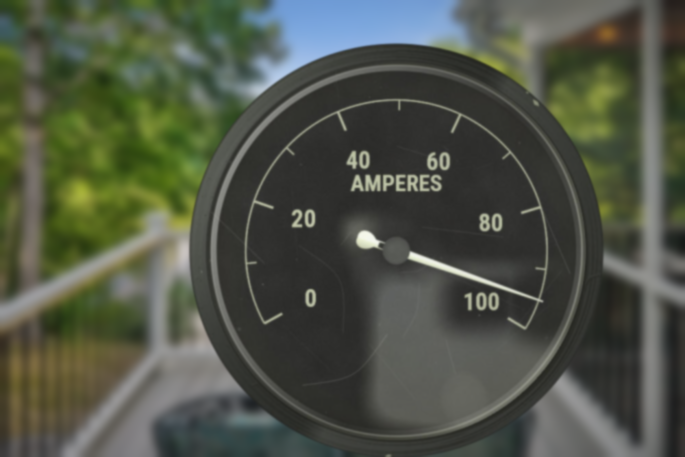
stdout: 95 A
